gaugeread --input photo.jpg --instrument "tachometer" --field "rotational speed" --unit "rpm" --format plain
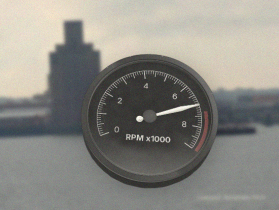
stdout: 7000 rpm
